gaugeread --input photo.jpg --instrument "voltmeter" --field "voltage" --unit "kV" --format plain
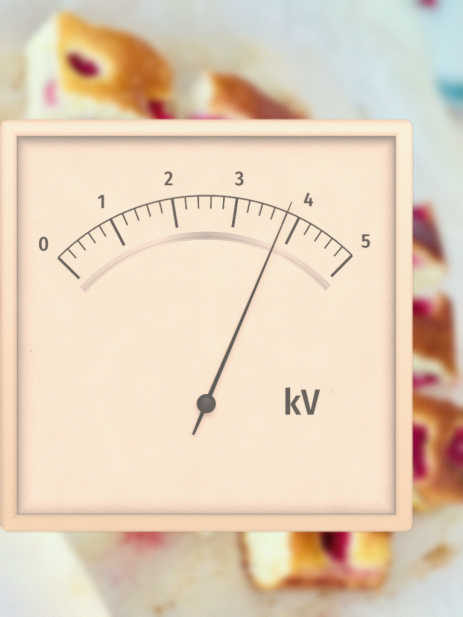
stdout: 3.8 kV
